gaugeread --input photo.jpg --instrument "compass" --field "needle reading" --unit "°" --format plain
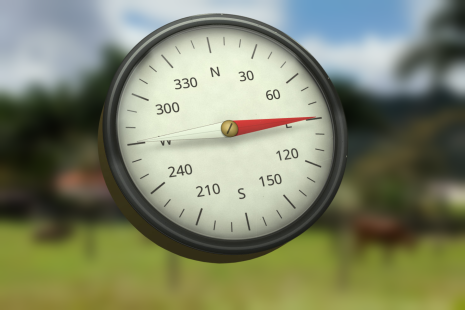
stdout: 90 °
